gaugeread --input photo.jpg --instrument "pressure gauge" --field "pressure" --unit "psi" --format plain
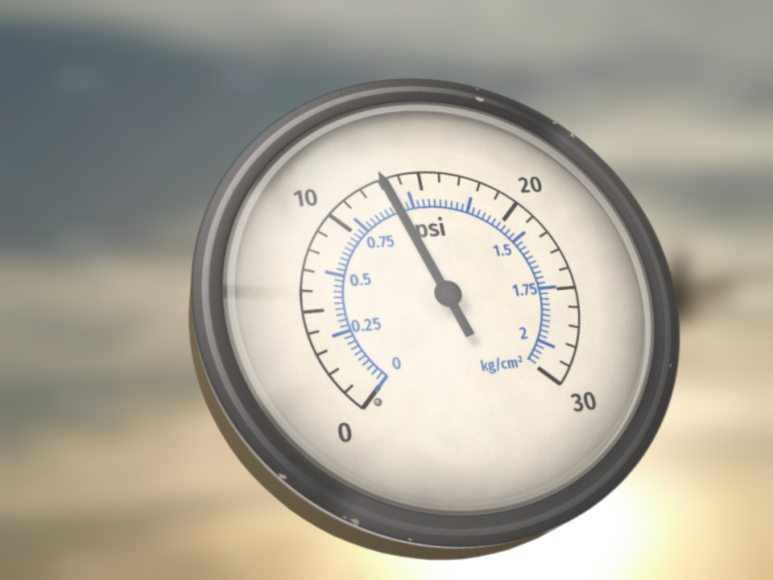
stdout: 13 psi
